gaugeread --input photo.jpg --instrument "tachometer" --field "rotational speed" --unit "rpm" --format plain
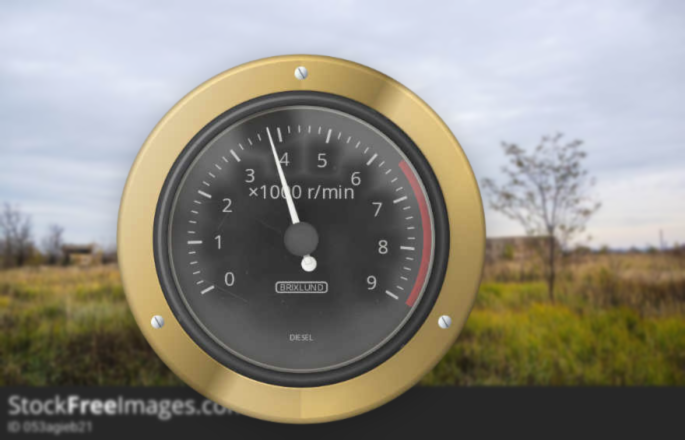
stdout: 3800 rpm
